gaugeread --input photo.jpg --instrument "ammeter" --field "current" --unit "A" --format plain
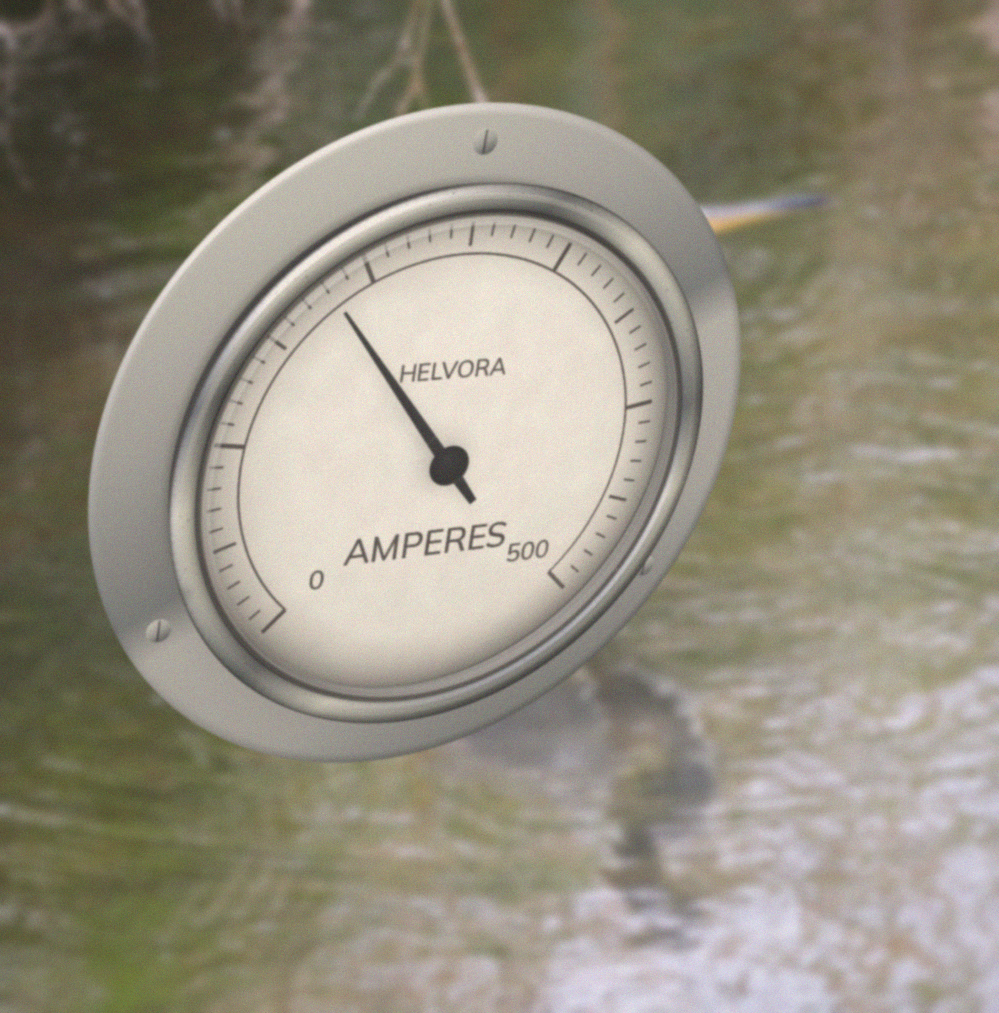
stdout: 180 A
